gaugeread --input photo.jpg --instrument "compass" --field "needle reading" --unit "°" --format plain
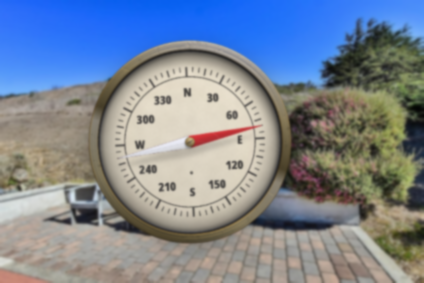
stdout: 80 °
